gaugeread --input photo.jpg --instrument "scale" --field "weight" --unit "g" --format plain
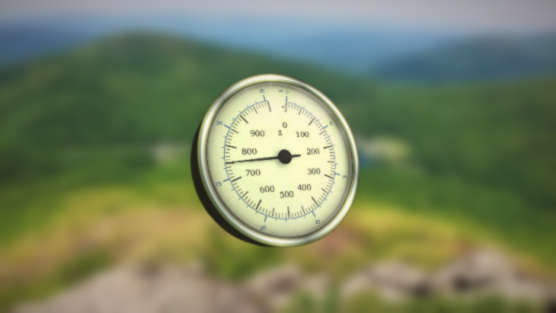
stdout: 750 g
